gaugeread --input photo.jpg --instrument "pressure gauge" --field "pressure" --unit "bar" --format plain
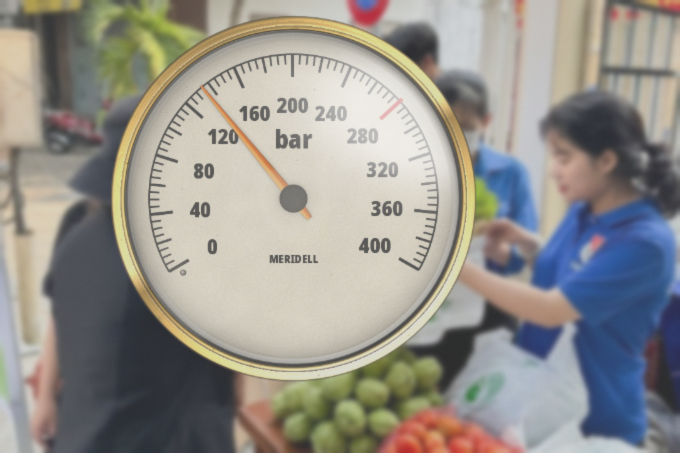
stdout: 135 bar
